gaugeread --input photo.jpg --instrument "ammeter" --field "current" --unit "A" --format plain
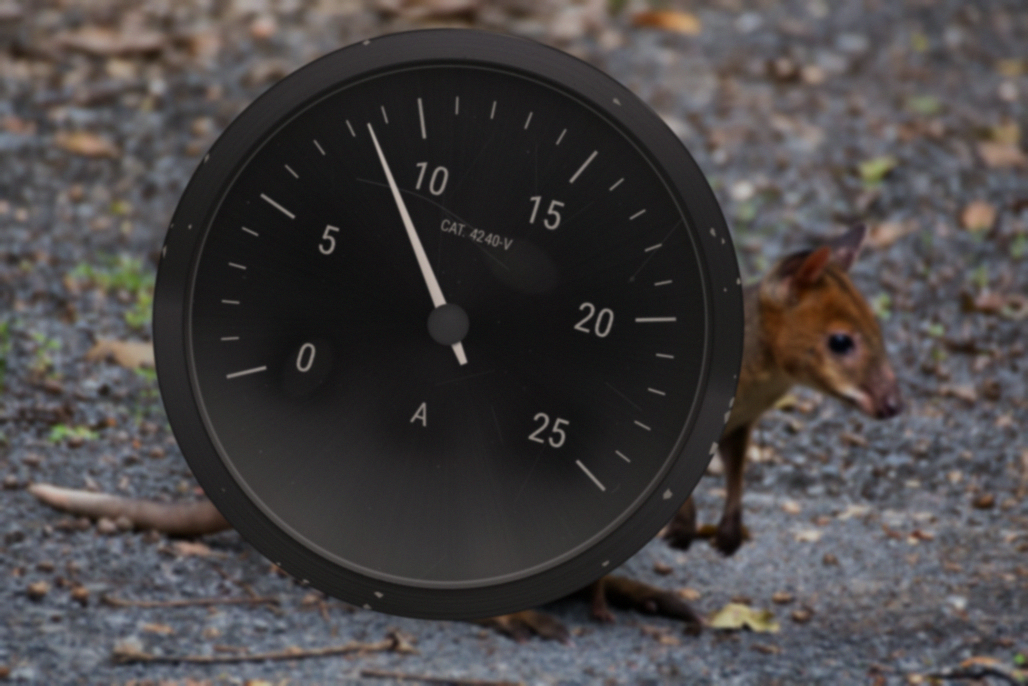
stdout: 8.5 A
